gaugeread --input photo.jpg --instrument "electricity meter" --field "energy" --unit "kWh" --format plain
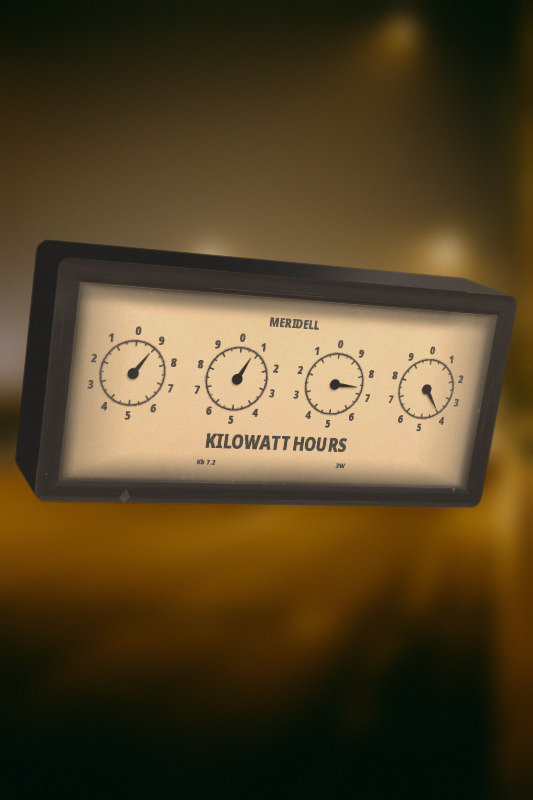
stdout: 9074 kWh
